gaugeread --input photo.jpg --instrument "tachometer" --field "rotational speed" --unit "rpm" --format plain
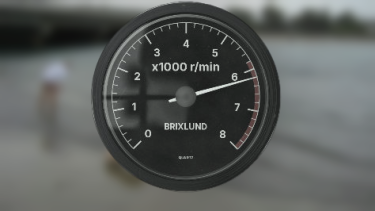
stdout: 6200 rpm
